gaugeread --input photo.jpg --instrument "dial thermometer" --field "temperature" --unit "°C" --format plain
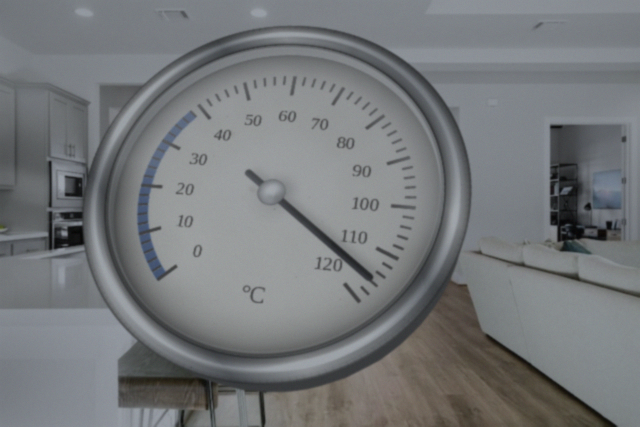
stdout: 116 °C
